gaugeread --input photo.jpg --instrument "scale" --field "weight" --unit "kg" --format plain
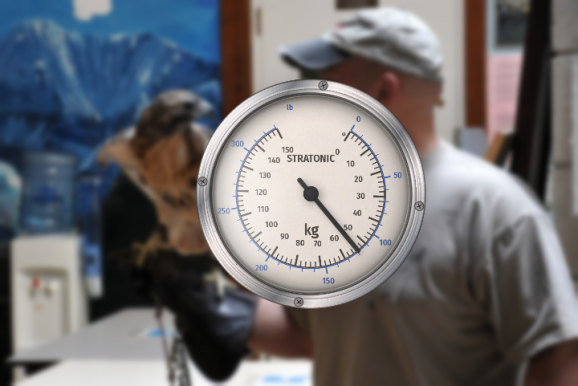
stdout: 54 kg
